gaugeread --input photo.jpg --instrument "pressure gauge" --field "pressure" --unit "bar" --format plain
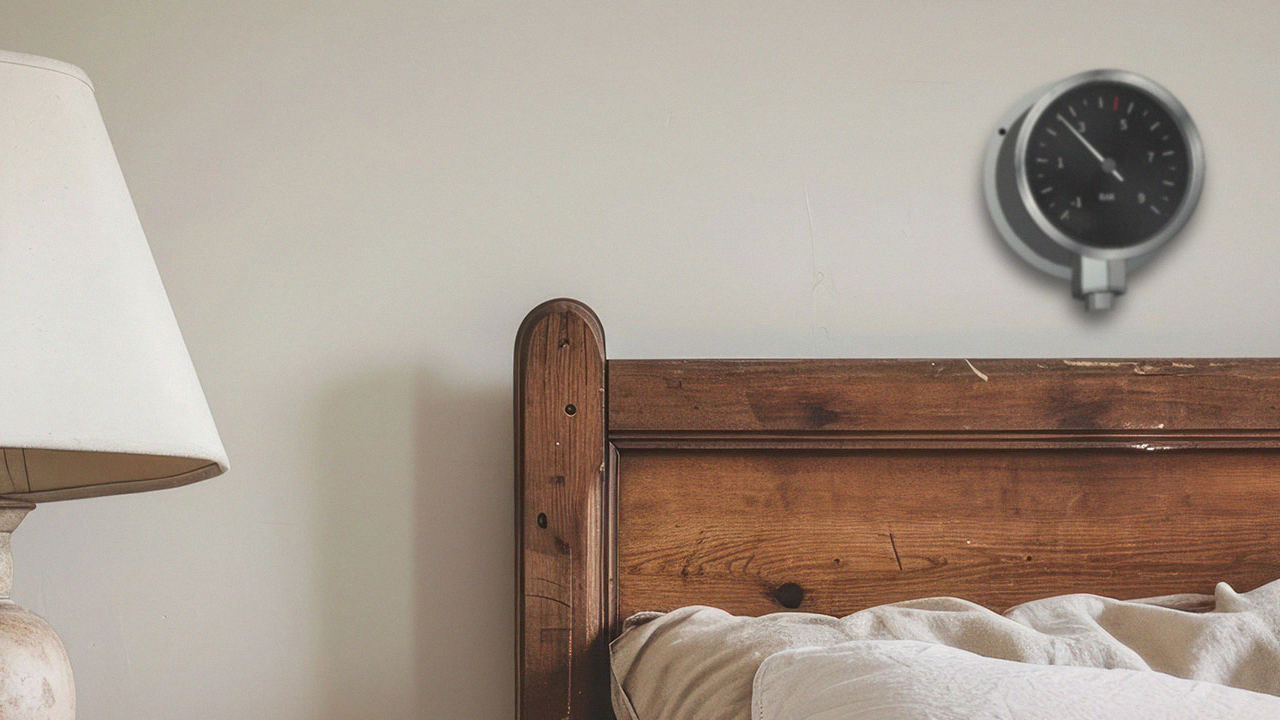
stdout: 2.5 bar
